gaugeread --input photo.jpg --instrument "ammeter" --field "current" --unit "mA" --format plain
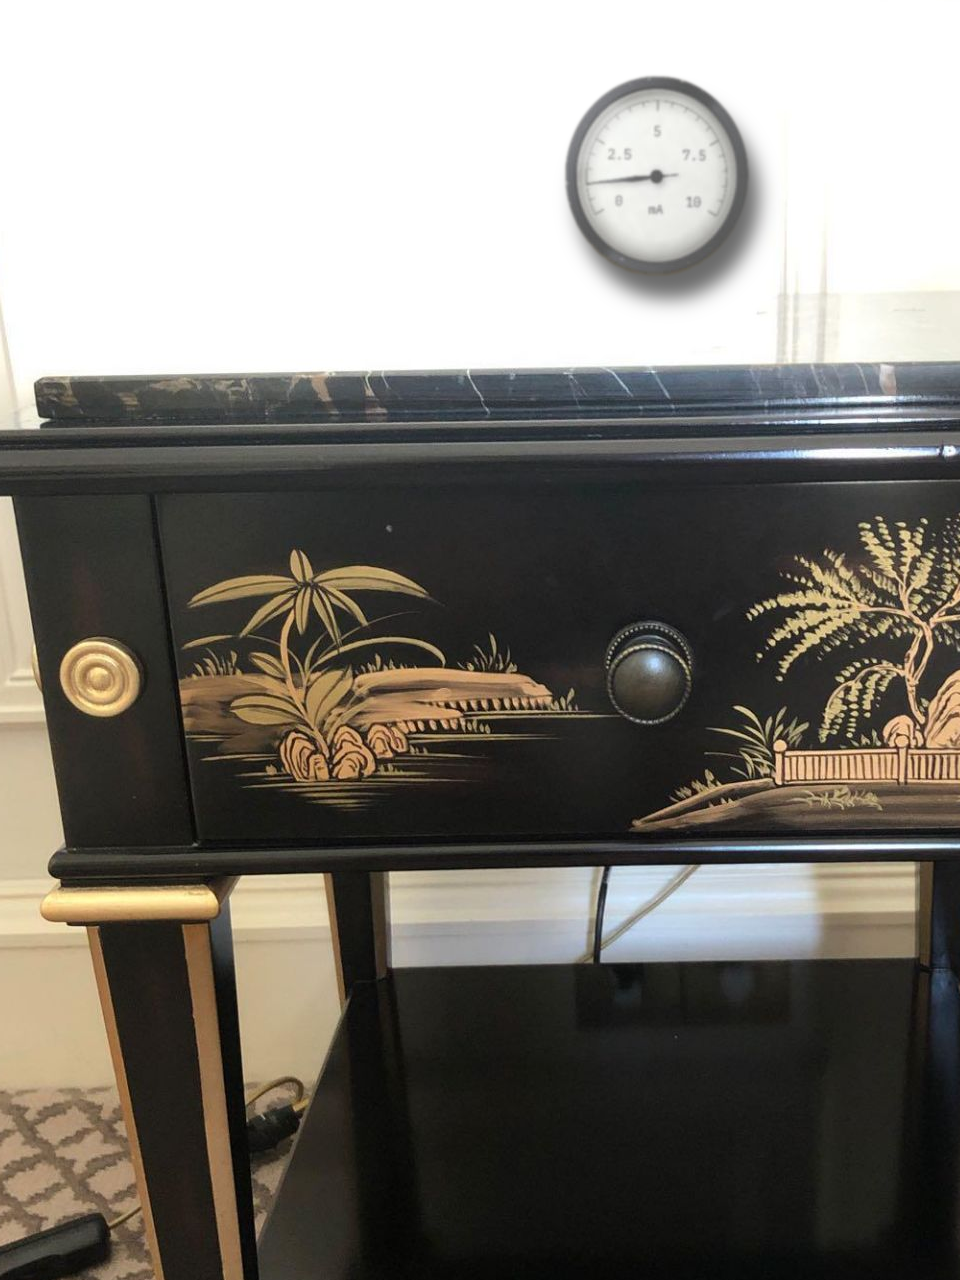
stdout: 1 mA
